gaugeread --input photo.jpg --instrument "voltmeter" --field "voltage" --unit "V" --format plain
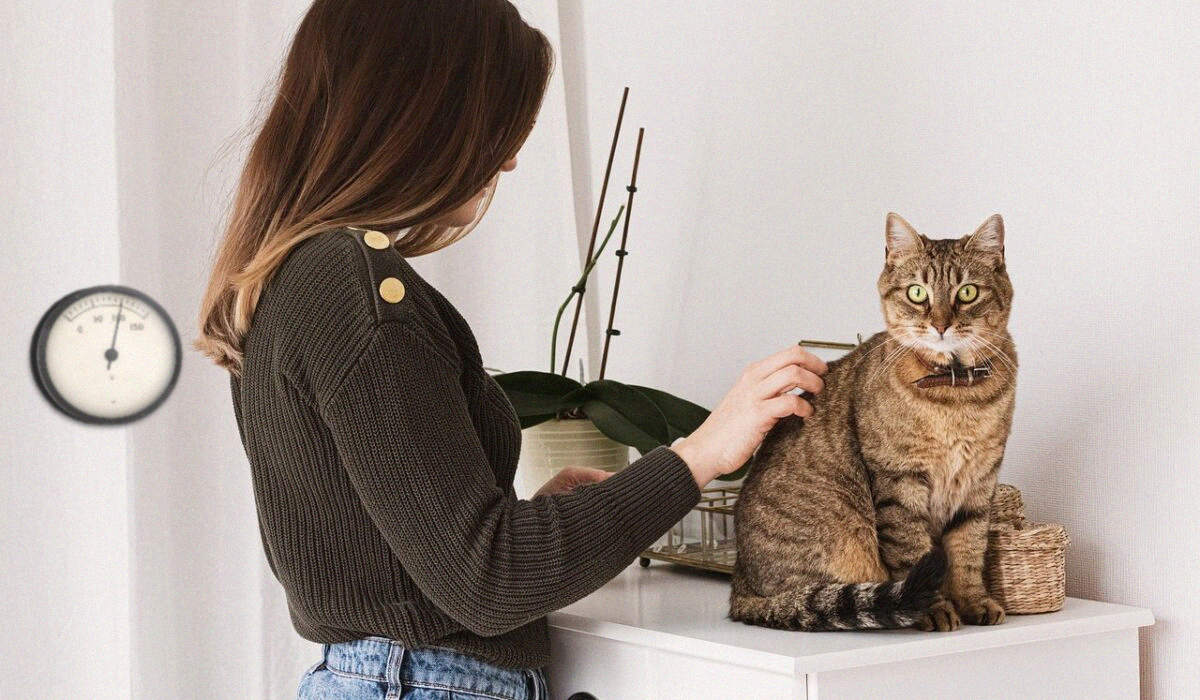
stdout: 100 V
